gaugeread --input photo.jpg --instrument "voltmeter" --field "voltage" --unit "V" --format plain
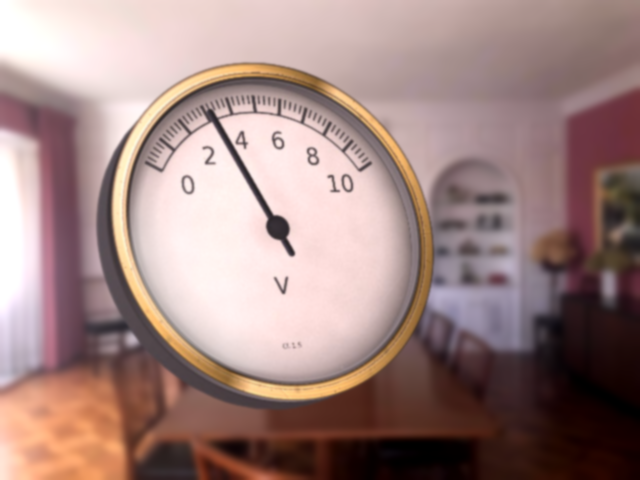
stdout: 3 V
